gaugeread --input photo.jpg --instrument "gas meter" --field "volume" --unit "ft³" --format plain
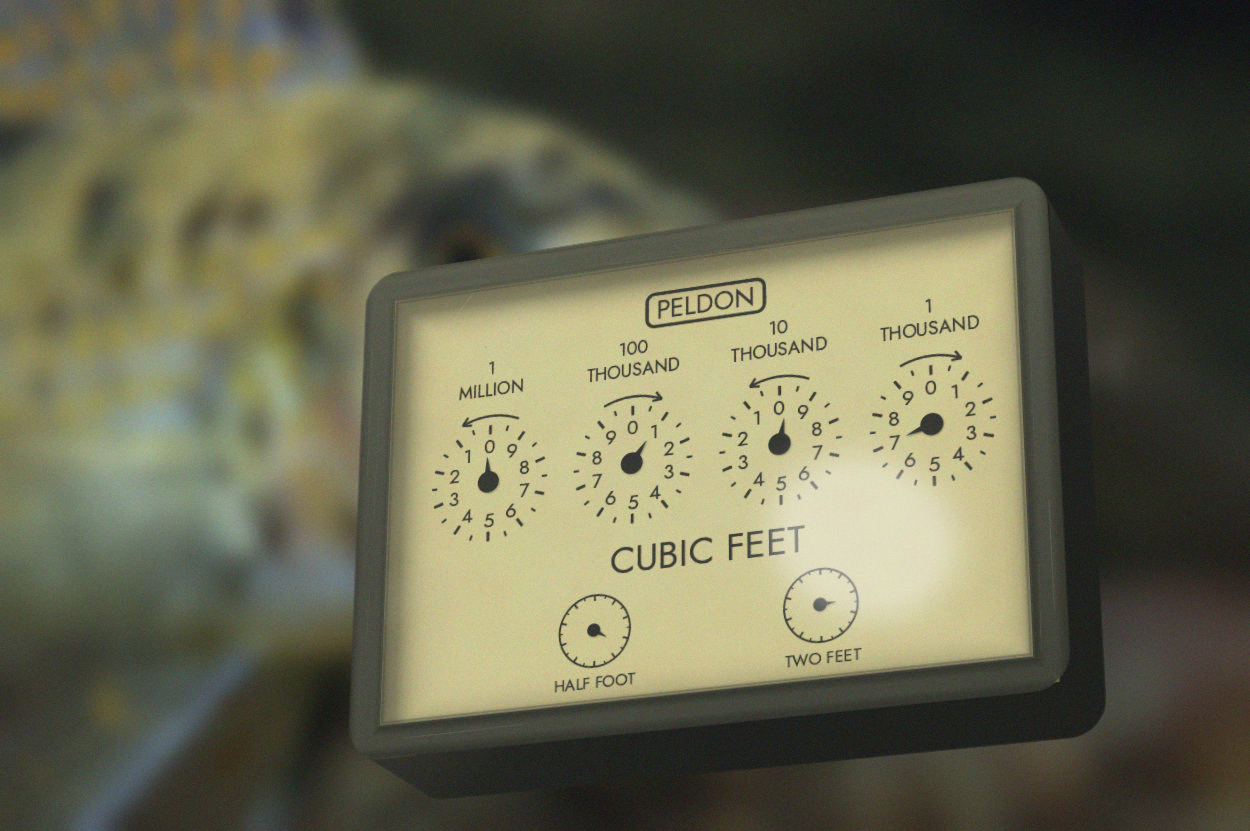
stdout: 9700 ft³
